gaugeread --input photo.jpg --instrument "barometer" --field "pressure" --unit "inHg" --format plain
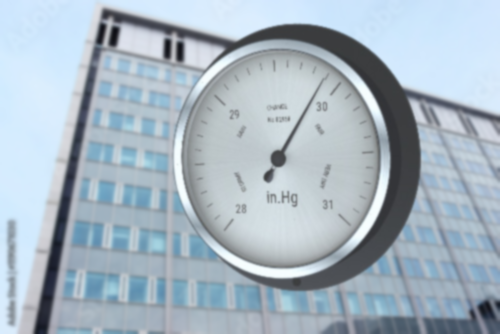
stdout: 29.9 inHg
